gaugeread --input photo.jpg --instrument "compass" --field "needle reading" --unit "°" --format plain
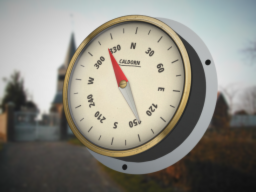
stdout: 322.5 °
